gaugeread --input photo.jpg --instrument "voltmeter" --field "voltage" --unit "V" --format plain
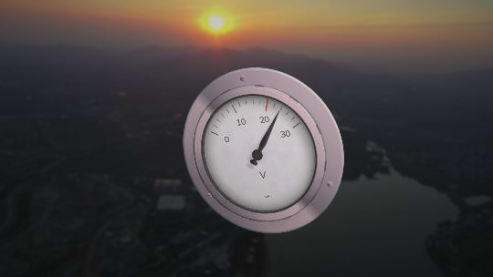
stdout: 24 V
